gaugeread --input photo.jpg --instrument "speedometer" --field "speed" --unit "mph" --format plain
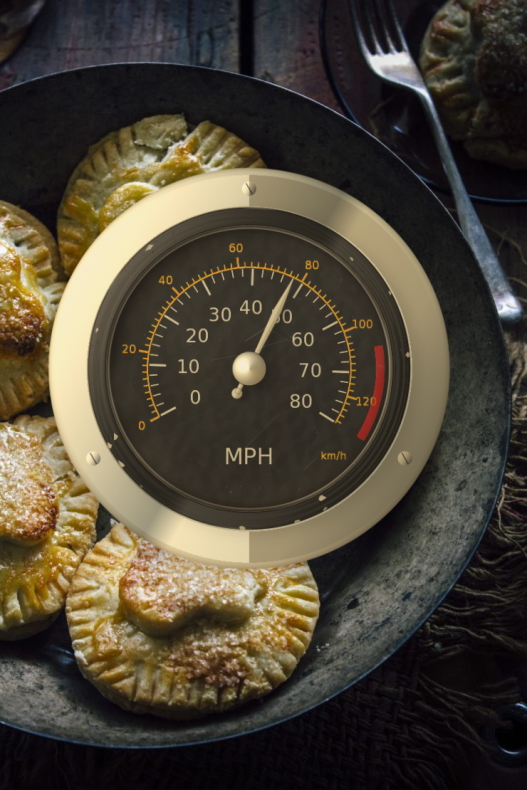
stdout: 48 mph
